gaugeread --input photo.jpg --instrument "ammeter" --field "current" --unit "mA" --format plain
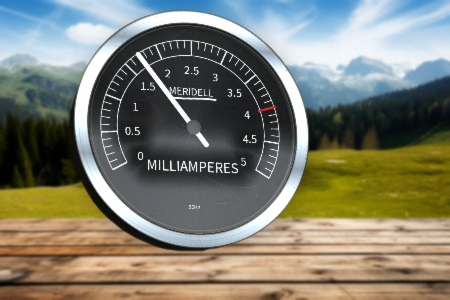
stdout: 1.7 mA
